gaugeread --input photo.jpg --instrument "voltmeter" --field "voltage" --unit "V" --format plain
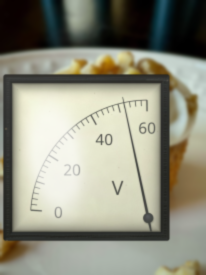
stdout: 52 V
